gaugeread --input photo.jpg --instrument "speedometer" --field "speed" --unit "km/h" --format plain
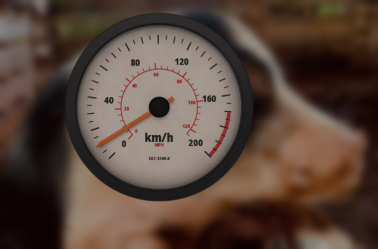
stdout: 10 km/h
